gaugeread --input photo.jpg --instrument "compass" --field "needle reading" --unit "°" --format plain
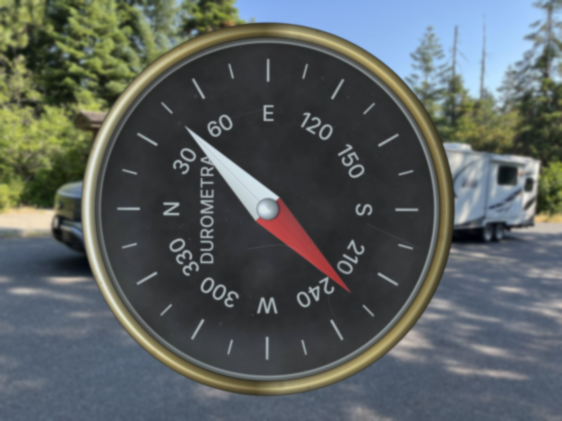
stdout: 225 °
